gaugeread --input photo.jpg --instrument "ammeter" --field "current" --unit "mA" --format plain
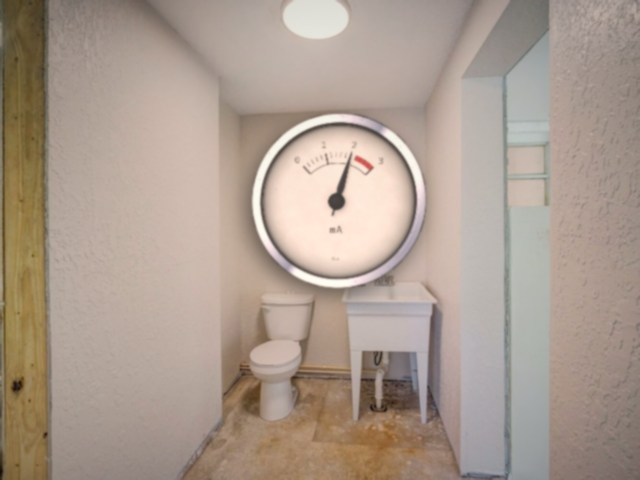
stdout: 2 mA
